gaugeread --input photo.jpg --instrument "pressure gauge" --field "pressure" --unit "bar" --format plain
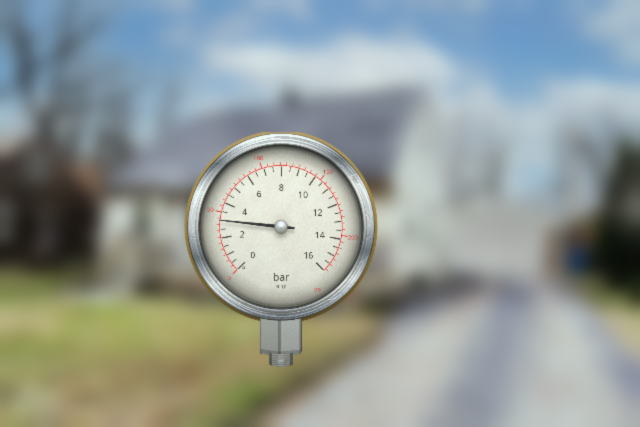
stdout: 3 bar
